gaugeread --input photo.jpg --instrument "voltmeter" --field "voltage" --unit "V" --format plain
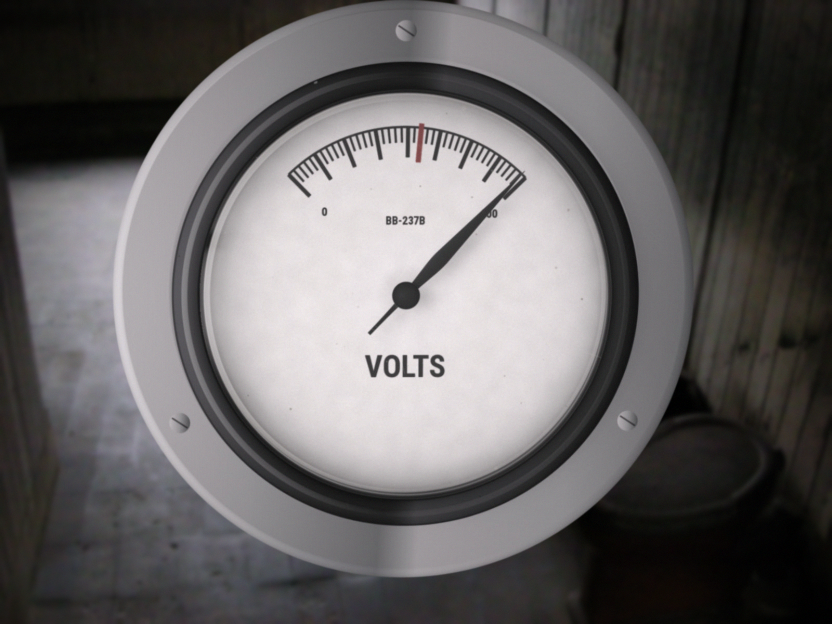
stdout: 390 V
